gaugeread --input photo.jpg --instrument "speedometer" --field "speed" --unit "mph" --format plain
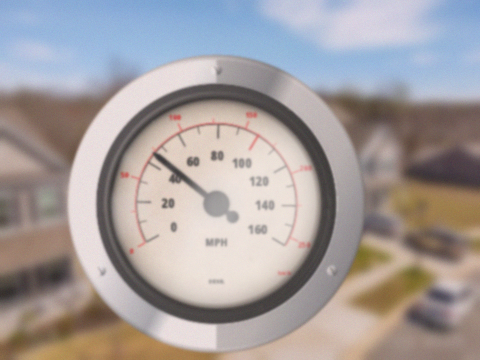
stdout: 45 mph
